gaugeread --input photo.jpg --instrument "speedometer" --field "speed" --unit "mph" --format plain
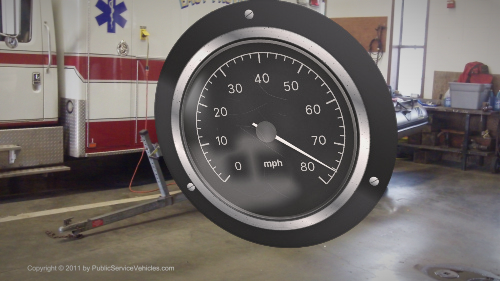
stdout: 76 mph
